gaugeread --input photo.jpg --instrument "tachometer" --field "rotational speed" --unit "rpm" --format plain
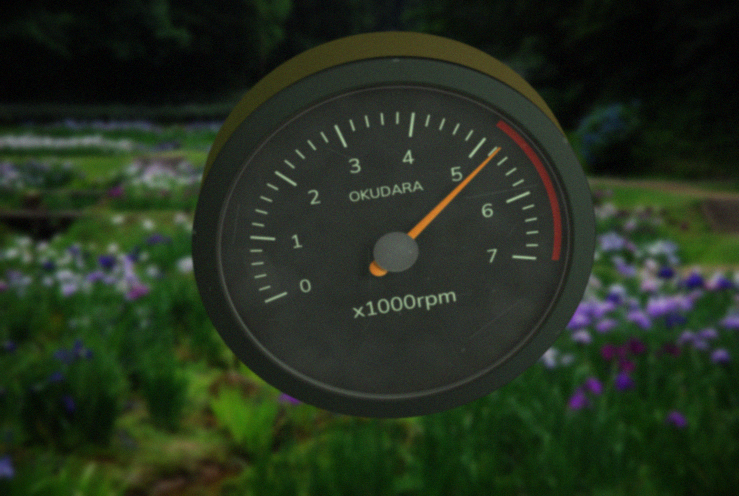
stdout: 5200 rpm
